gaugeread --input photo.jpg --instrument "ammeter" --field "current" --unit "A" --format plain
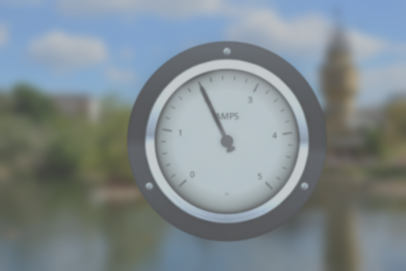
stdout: 2 A
